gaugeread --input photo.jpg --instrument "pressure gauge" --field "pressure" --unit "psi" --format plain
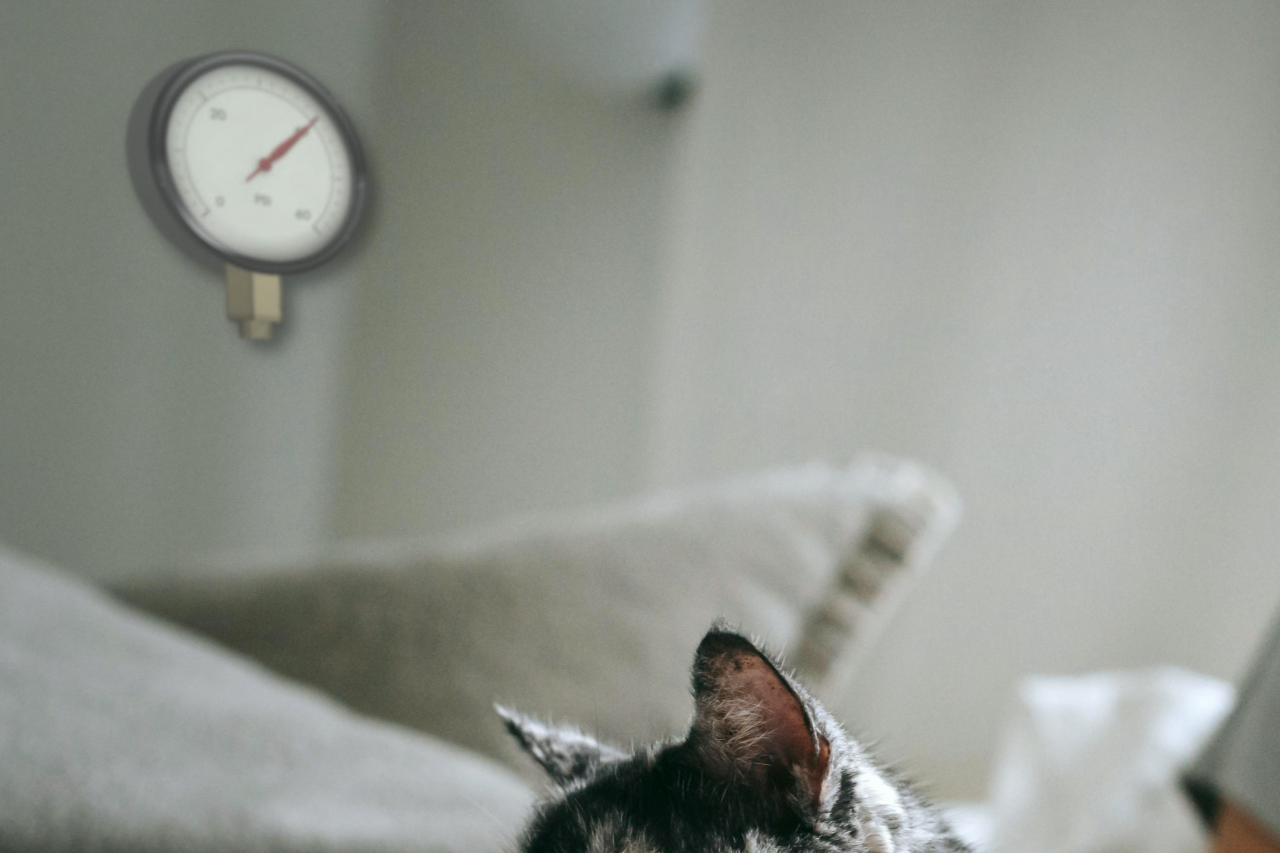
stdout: 40 psi
